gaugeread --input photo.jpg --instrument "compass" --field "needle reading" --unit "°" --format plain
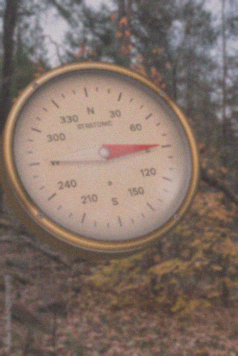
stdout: 90 °
